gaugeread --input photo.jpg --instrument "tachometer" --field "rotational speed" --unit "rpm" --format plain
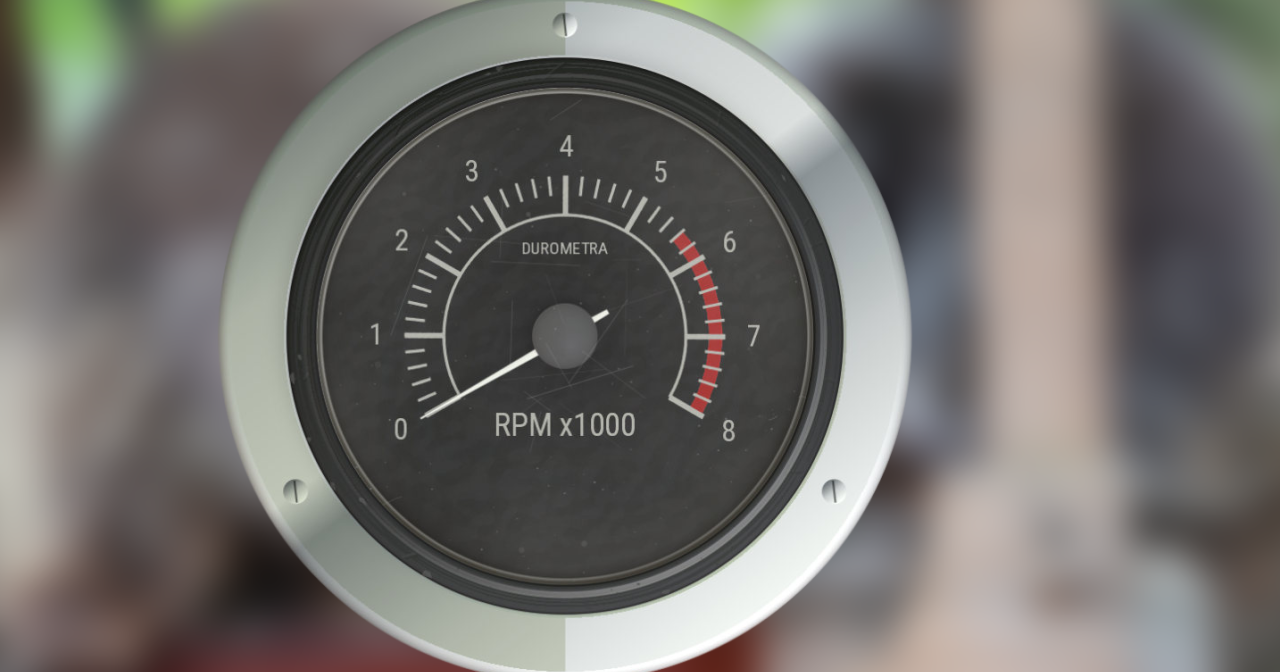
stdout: 0 rpm
